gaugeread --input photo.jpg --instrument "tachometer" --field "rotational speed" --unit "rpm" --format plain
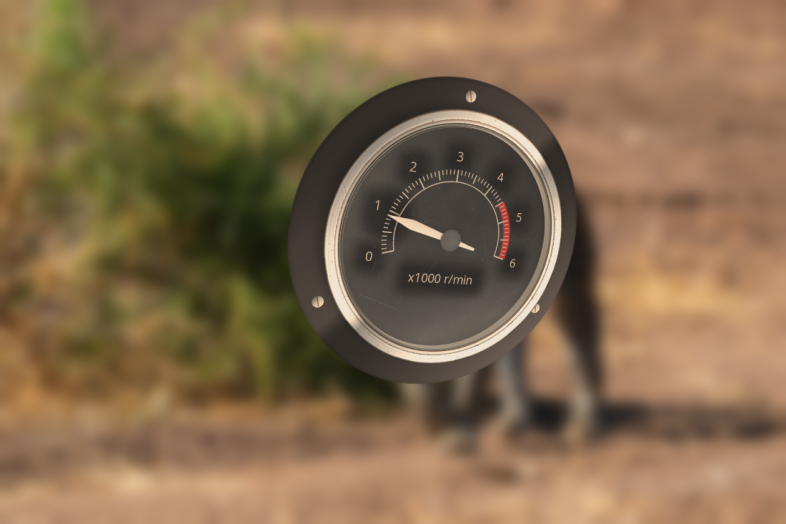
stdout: 900 rpm
